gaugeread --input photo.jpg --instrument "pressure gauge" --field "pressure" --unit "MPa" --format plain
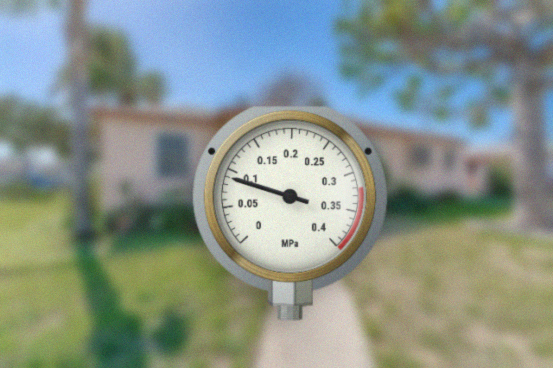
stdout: 0.09 MPa
